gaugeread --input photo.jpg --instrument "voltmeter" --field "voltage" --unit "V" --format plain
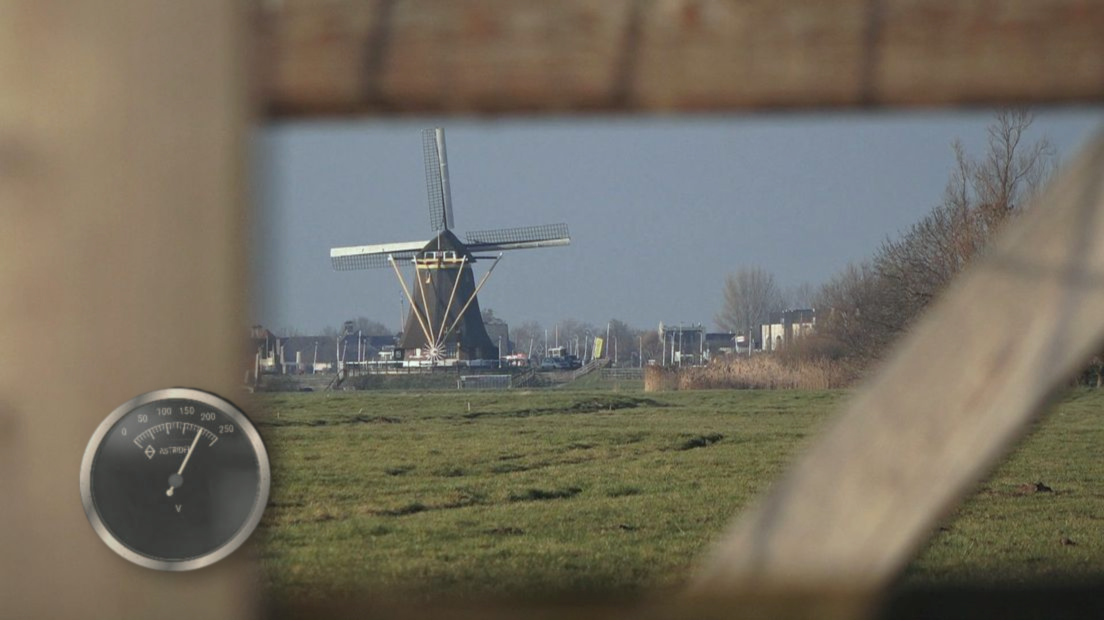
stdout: 200 V
